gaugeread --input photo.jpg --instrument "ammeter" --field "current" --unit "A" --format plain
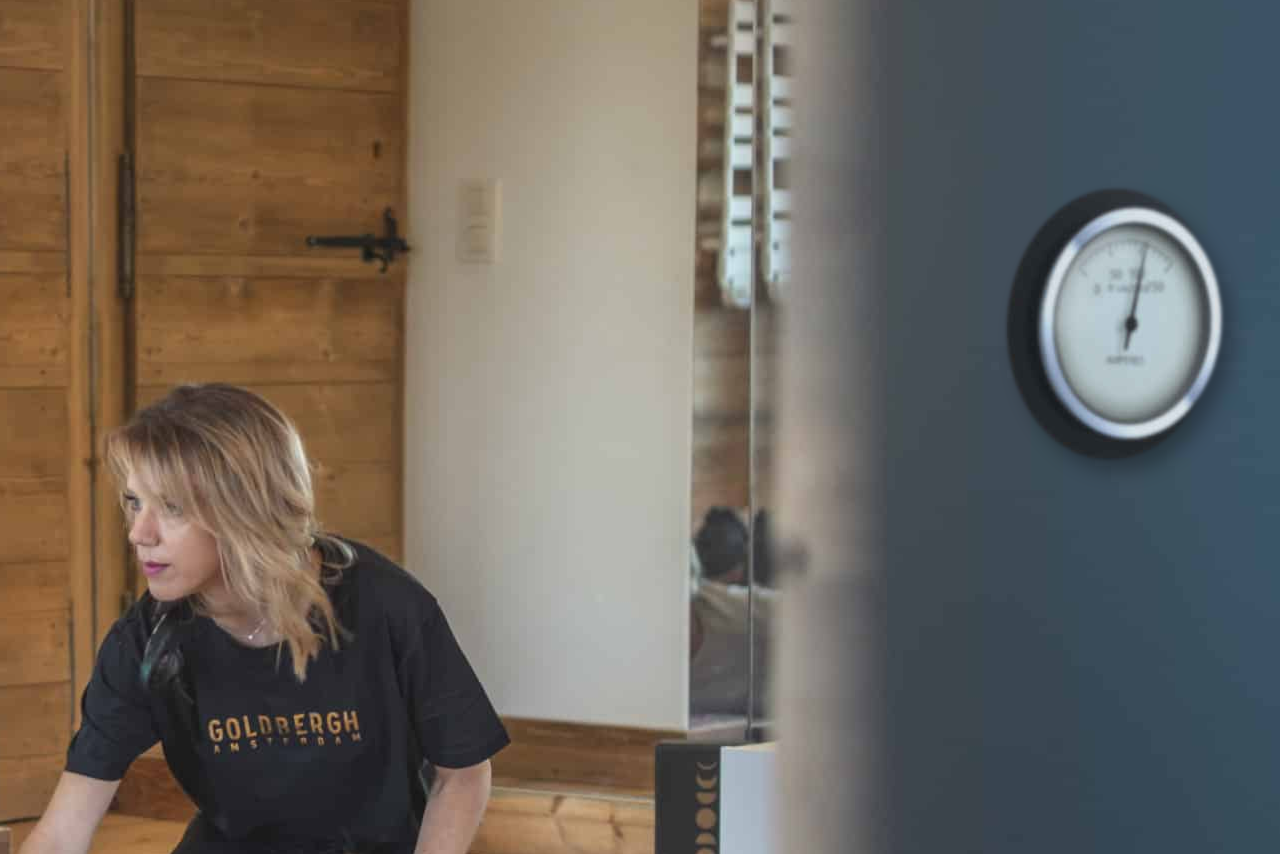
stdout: 100 A
